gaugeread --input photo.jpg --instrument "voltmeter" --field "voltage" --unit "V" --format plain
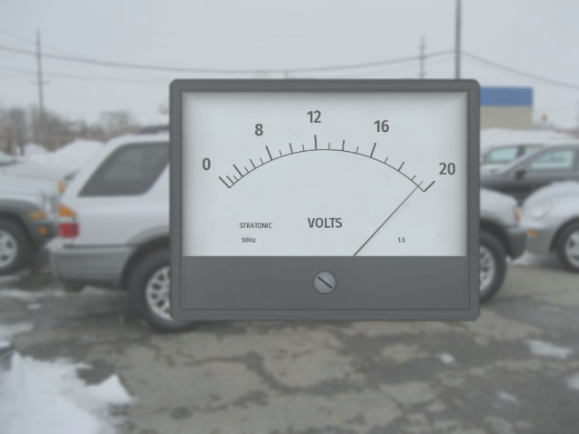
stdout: 19.5 V
